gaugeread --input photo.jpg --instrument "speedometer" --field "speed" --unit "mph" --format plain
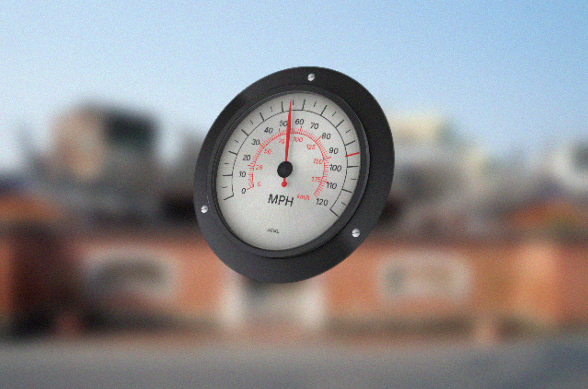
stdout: 55 mph
